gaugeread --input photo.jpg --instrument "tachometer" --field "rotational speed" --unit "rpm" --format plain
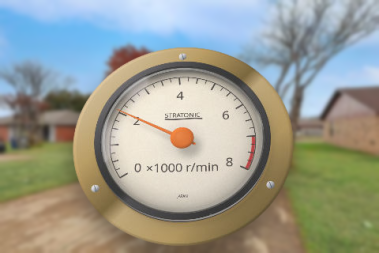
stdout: 2000 rpm
